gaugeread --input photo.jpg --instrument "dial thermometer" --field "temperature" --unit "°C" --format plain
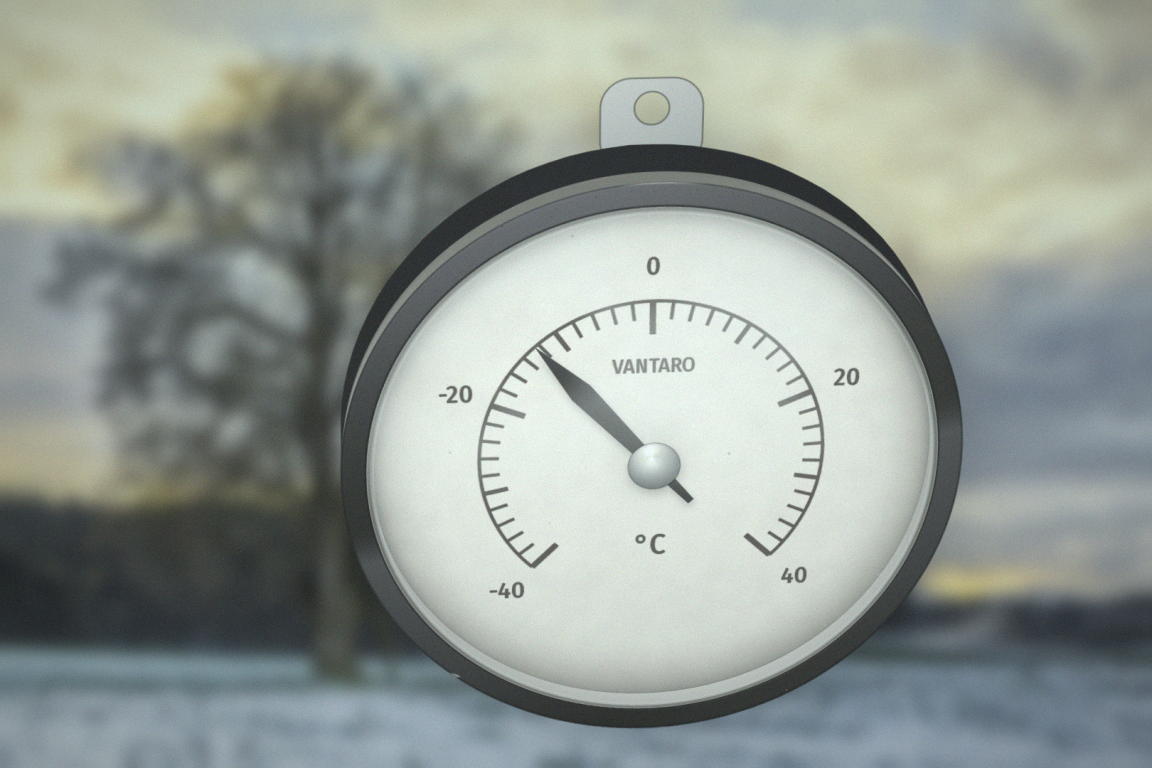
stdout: -12 °C
